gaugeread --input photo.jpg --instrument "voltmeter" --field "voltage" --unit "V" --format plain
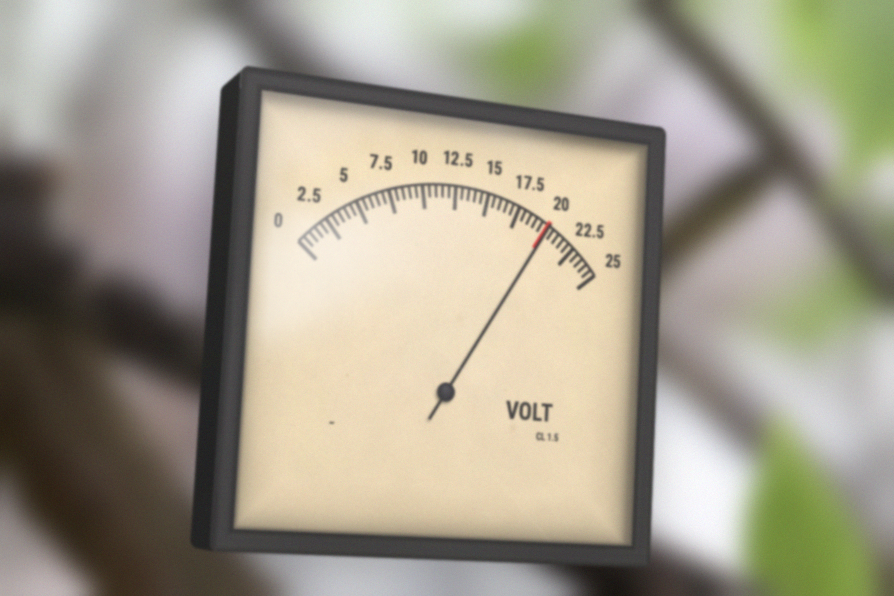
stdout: 20 V
